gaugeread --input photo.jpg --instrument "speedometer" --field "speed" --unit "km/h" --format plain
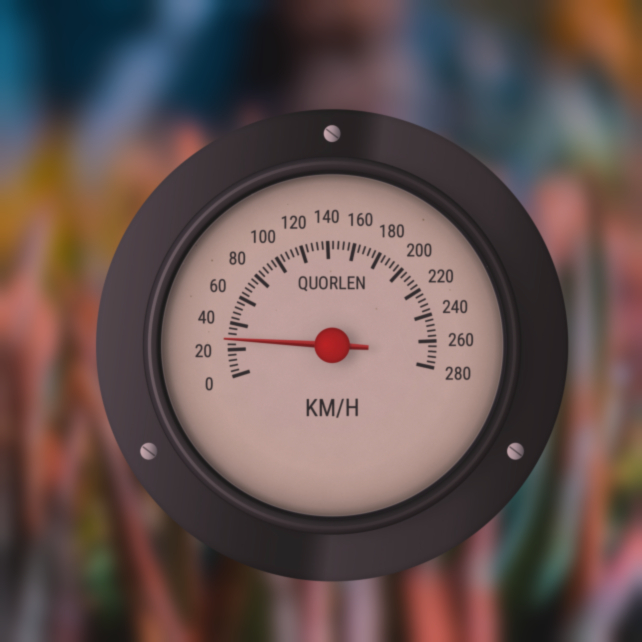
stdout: 28 km/h
